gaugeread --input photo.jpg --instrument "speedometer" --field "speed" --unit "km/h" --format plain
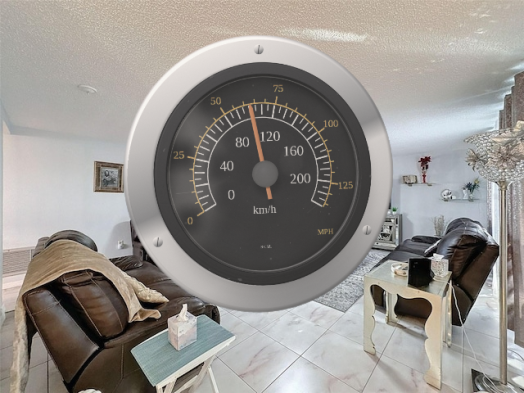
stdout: 100 km/h
